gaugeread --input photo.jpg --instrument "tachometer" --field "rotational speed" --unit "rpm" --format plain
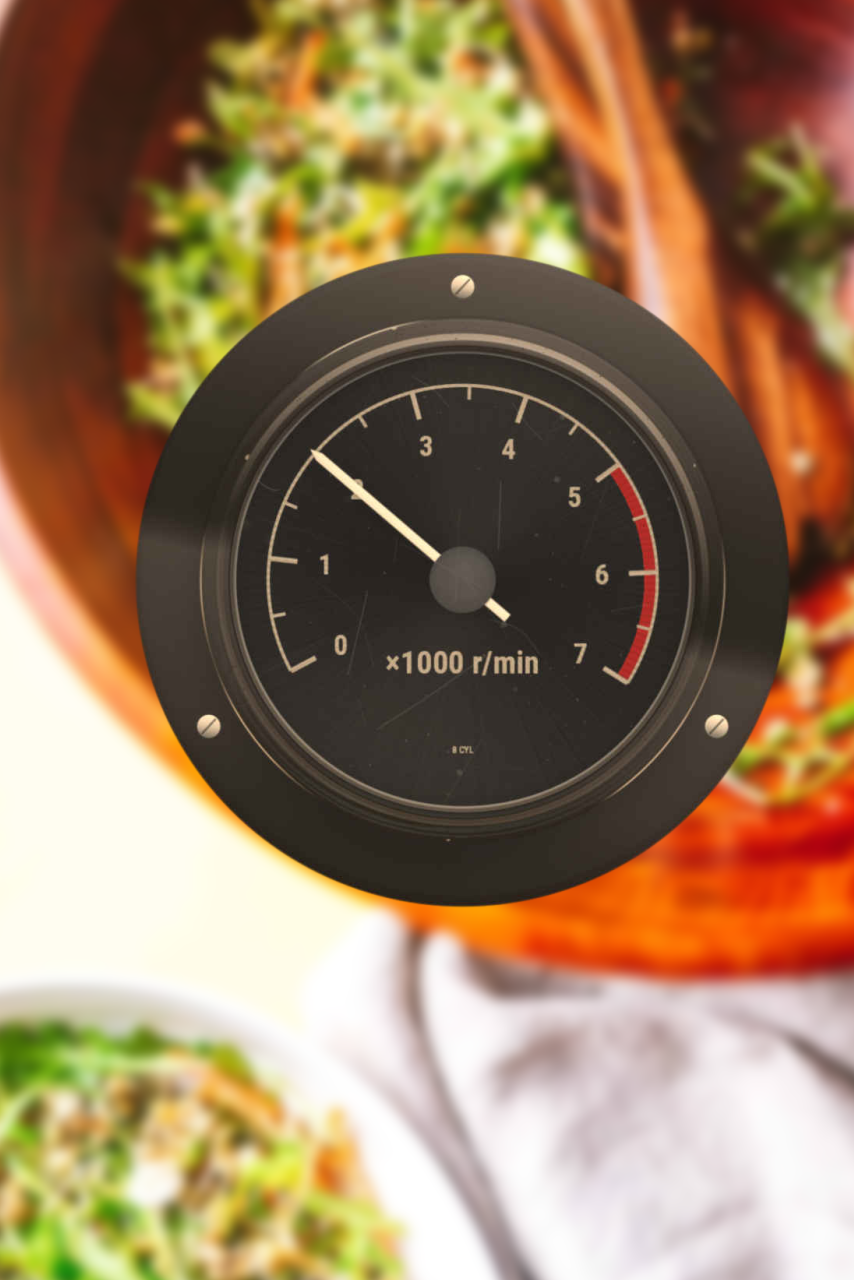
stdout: 2000 rpm
